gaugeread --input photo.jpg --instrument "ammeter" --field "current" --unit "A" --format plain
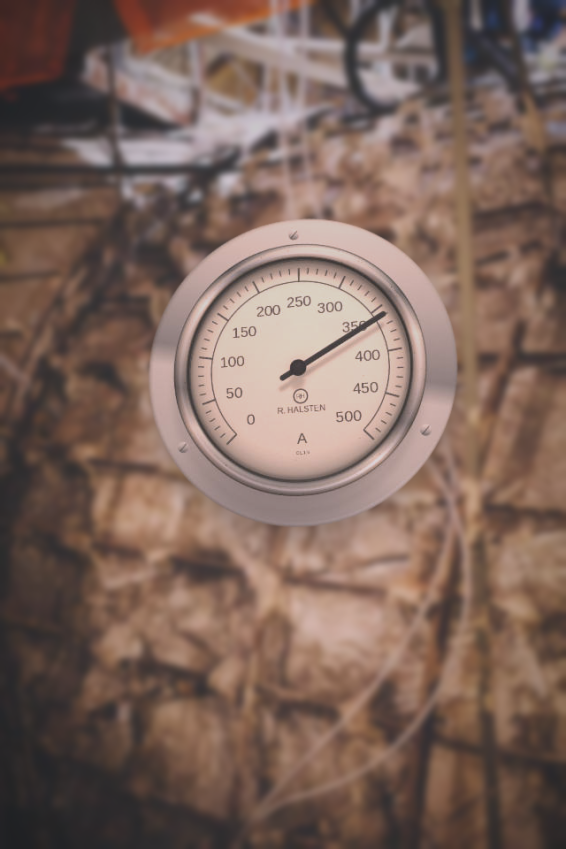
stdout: 360 A
